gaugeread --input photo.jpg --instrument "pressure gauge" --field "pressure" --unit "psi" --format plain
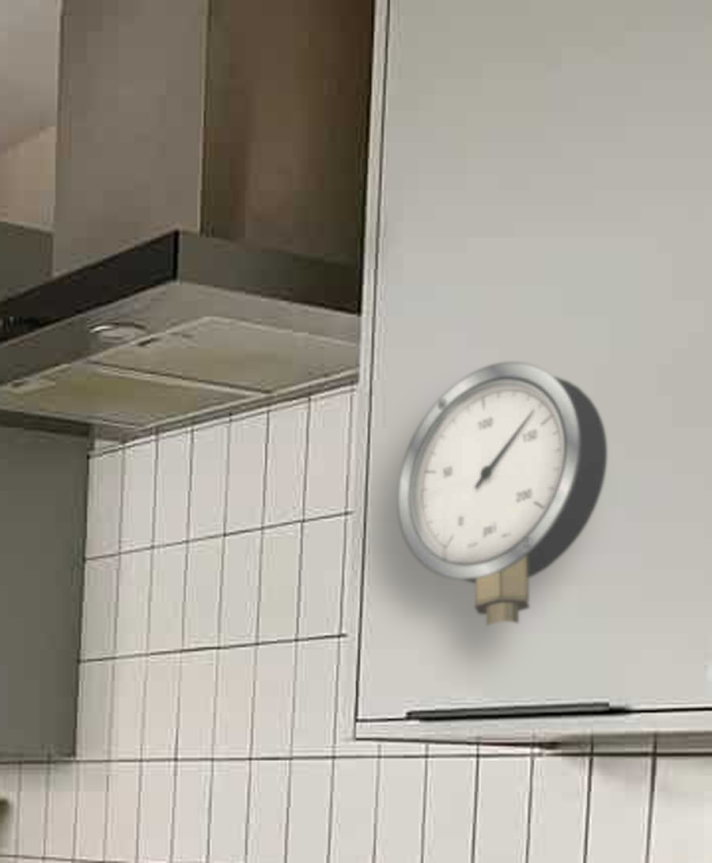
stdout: 140 psi
